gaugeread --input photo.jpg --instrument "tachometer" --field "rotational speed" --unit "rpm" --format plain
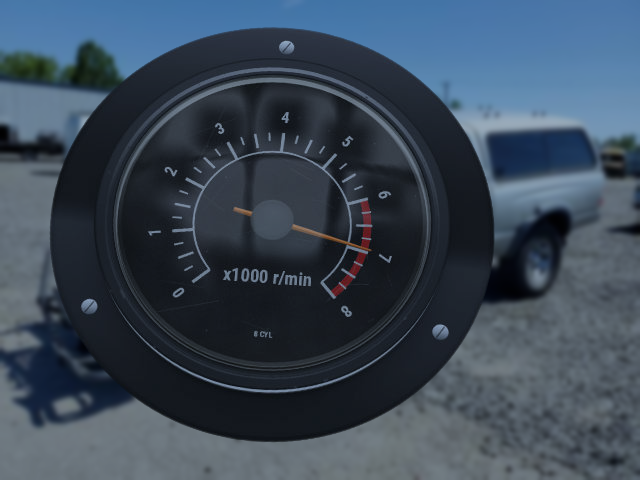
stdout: 7000 rpm
